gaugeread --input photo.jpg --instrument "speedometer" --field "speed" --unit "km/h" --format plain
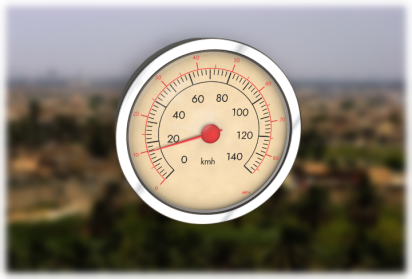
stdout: 16 km/h
